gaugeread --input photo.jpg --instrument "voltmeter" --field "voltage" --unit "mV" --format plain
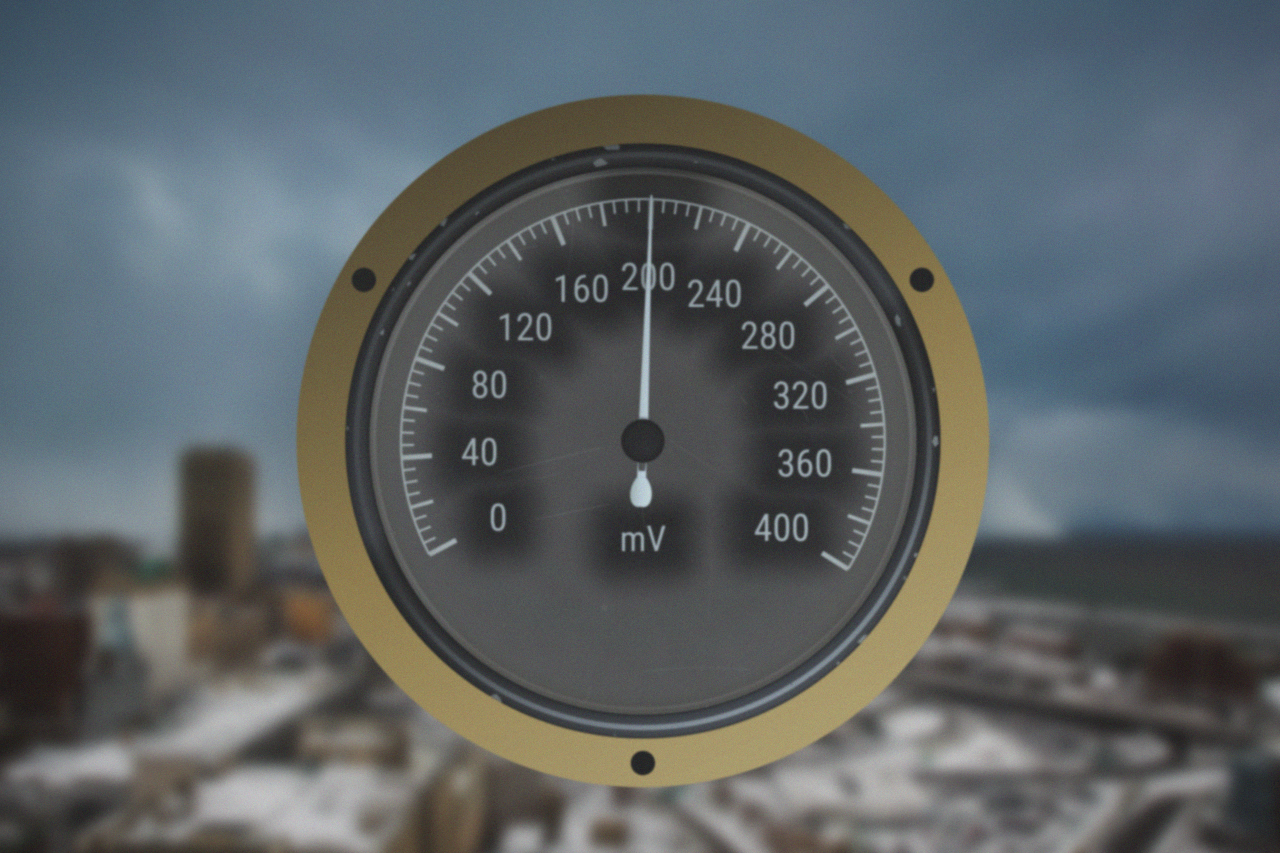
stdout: 200 mV
